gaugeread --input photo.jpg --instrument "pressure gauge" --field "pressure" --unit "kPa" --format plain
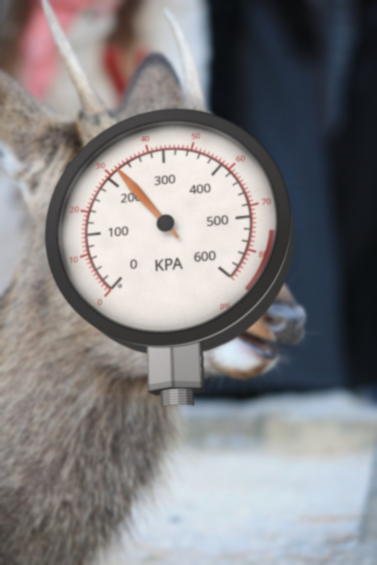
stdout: 220 kPa
